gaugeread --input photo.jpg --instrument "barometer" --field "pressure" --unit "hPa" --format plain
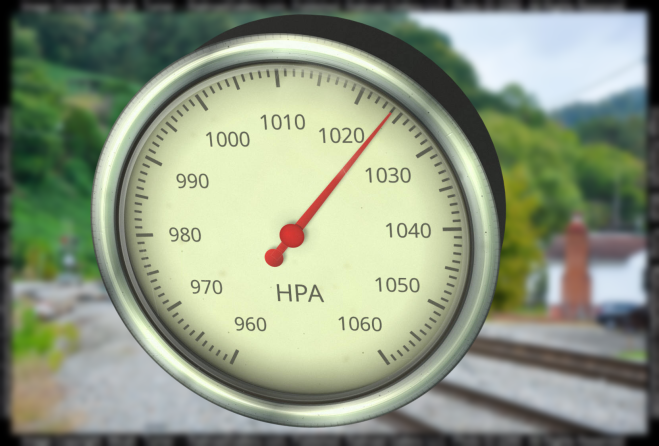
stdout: 1024 hPa
